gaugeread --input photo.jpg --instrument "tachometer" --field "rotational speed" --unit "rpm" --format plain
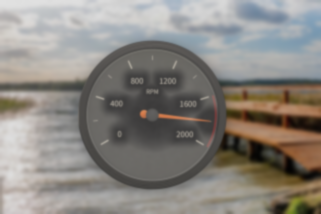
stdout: 1800 rpm
